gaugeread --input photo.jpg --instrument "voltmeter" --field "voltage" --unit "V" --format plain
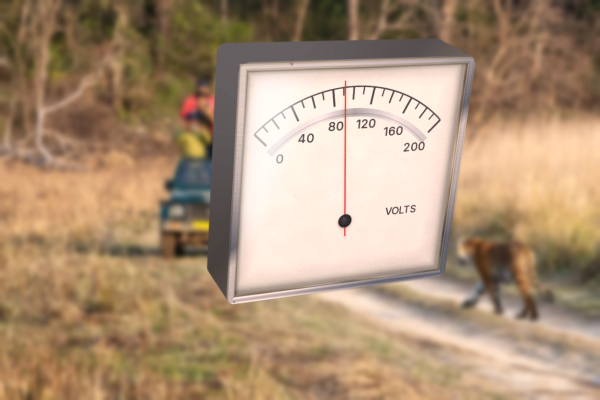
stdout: 90 V
